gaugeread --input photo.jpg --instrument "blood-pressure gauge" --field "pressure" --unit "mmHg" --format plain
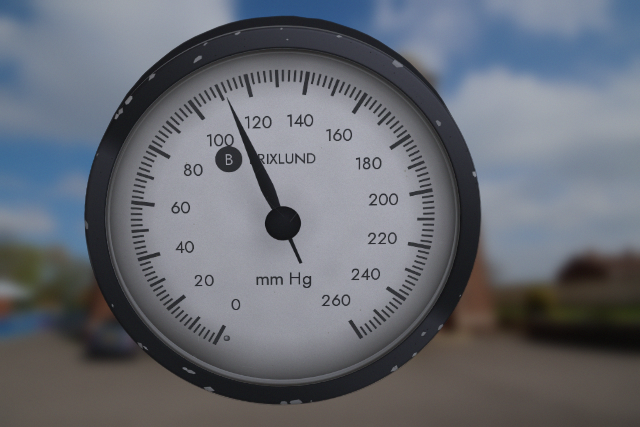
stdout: 112 mmHg
